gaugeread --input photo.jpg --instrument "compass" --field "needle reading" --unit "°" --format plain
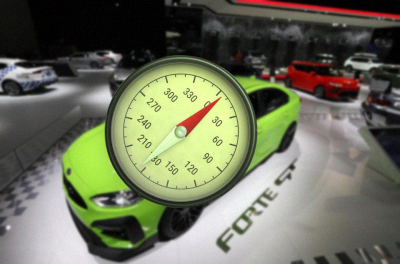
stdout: 5 °
